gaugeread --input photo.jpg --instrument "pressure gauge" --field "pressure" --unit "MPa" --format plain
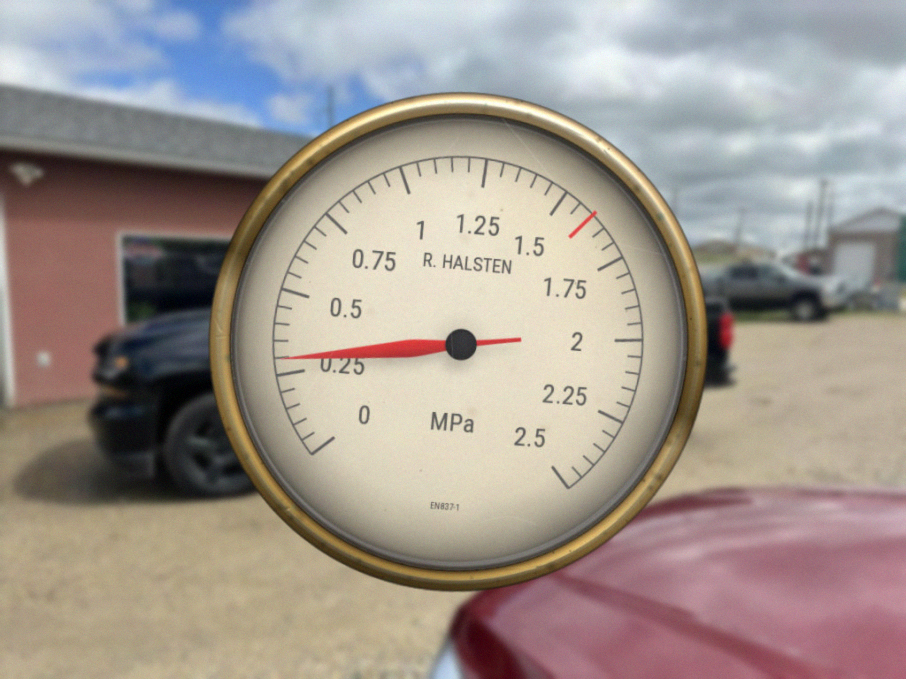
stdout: 0.3 MPa
